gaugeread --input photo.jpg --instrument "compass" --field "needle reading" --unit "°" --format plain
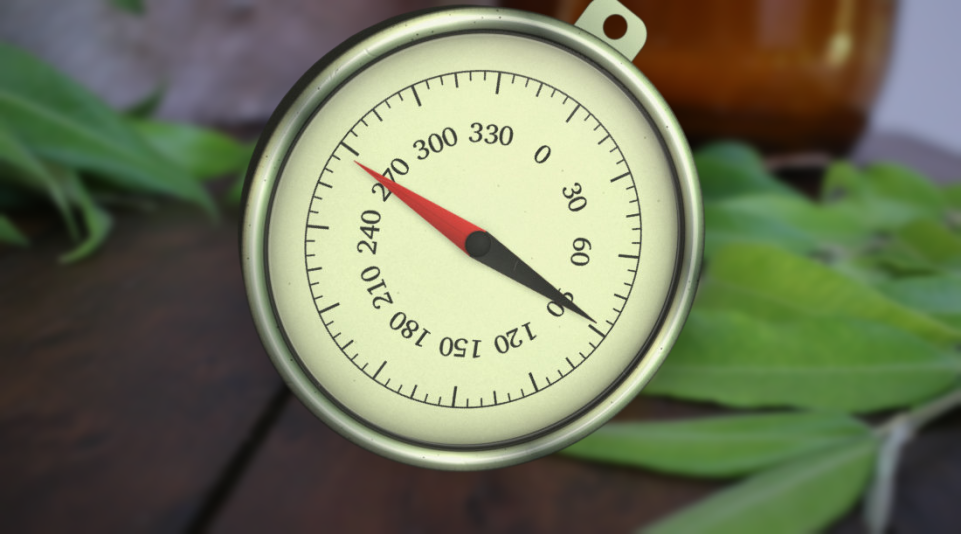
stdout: 267.5 °
